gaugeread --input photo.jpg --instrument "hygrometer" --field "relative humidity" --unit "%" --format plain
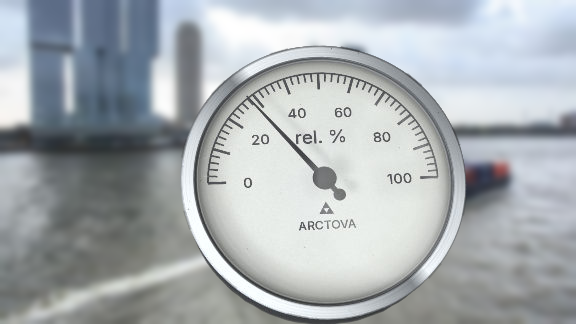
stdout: 28 %
